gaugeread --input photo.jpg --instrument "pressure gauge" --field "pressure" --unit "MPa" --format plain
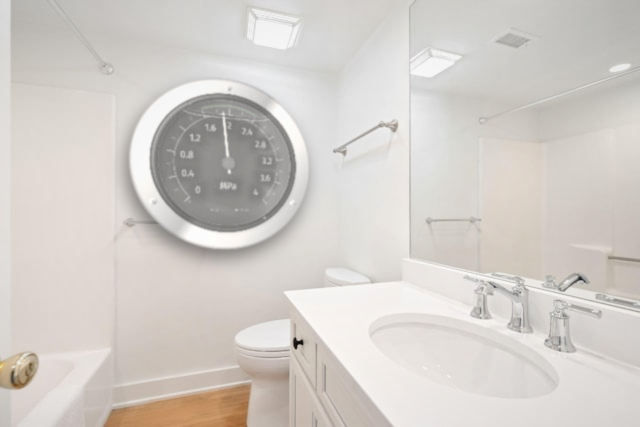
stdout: 1.9 MPa
